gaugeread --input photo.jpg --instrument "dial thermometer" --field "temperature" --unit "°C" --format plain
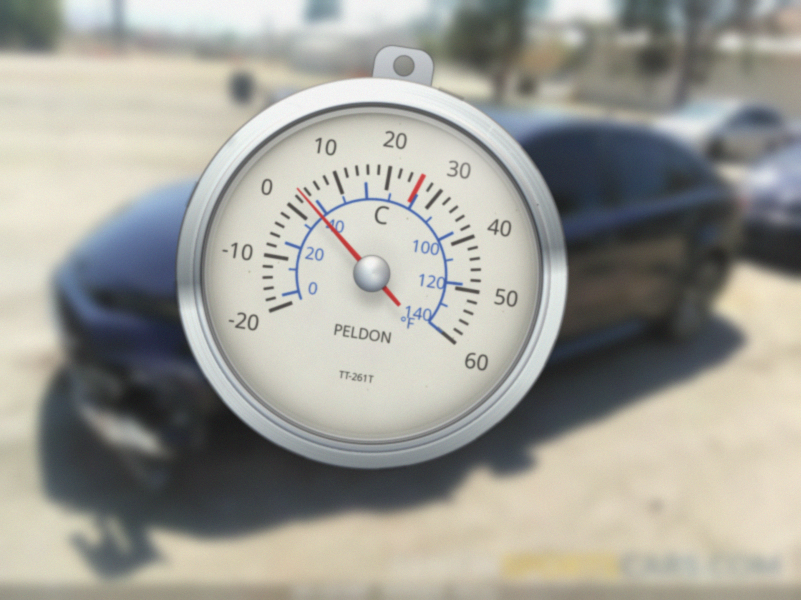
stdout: 3 °C
